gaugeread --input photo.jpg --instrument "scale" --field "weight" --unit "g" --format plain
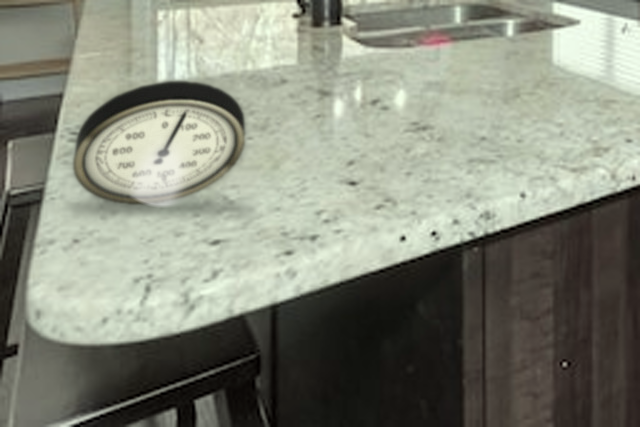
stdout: 50 g
